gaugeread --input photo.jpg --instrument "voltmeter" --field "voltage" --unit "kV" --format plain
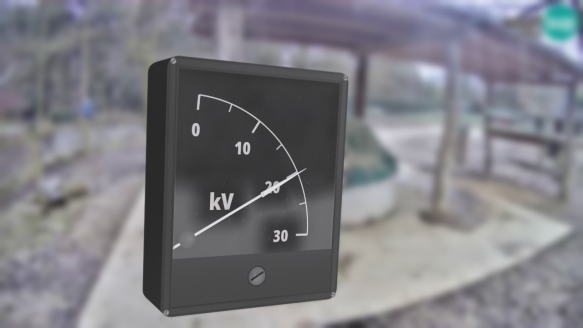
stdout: 20 kV
